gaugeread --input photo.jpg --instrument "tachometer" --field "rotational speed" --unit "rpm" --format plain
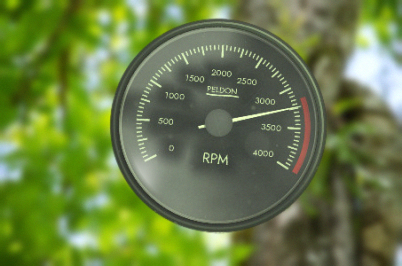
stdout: 3250 rpm
